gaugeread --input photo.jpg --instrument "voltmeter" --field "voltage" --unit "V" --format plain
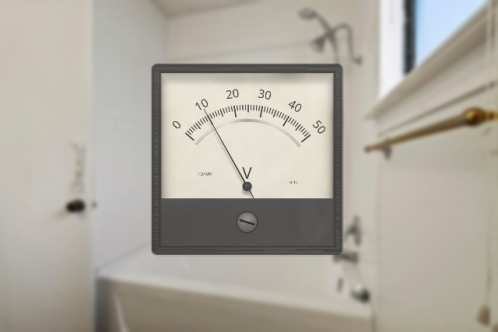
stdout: 10 V
